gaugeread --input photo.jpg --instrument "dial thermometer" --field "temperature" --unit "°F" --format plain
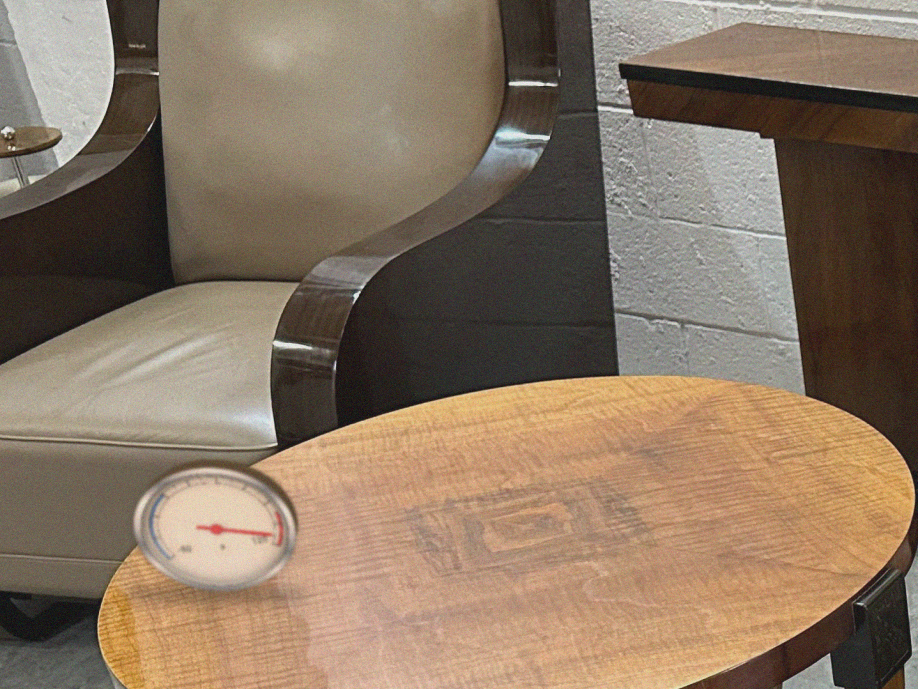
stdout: 110 °F
